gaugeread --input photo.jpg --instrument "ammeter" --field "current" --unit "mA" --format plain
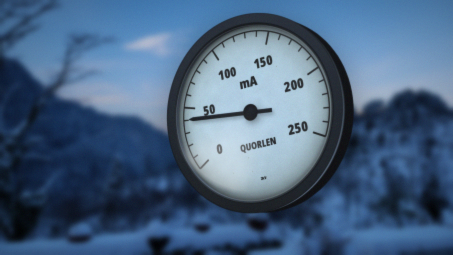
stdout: 40 mA
